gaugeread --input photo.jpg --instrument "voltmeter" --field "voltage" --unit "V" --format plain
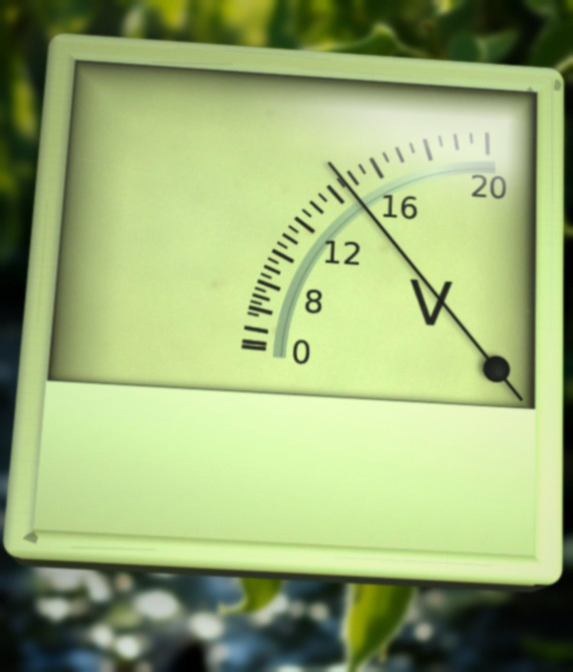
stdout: 14.5 V
